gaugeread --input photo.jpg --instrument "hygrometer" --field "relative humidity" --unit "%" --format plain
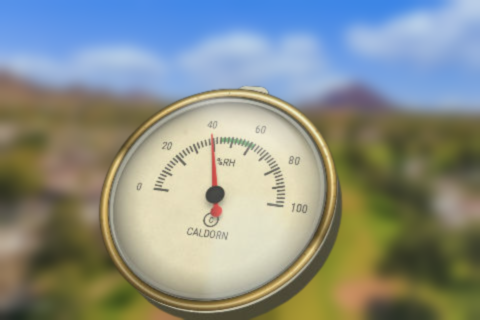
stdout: 40 %
